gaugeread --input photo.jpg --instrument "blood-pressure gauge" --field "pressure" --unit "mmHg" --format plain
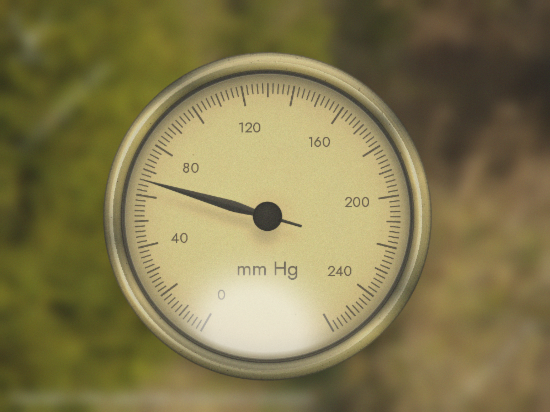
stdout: 66 mmHg
